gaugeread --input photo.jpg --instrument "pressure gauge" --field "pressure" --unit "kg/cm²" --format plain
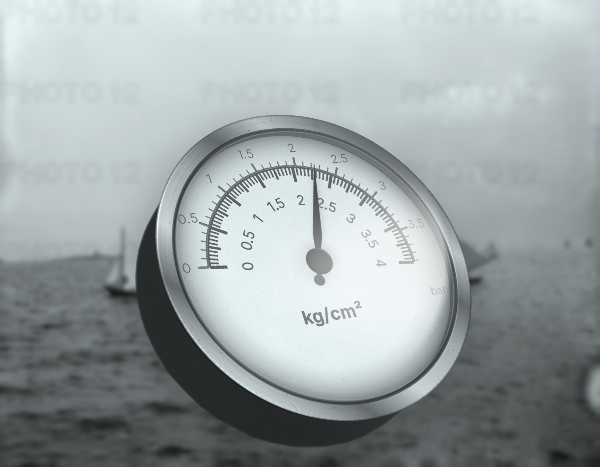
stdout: 2.25 kg/cm²
